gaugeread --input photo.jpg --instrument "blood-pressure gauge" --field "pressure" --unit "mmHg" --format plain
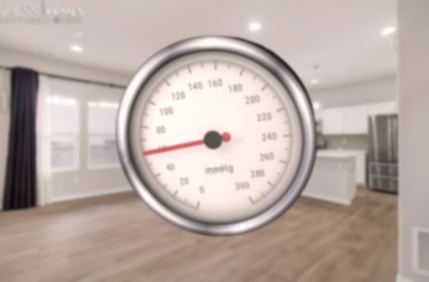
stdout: 60 mmHg
